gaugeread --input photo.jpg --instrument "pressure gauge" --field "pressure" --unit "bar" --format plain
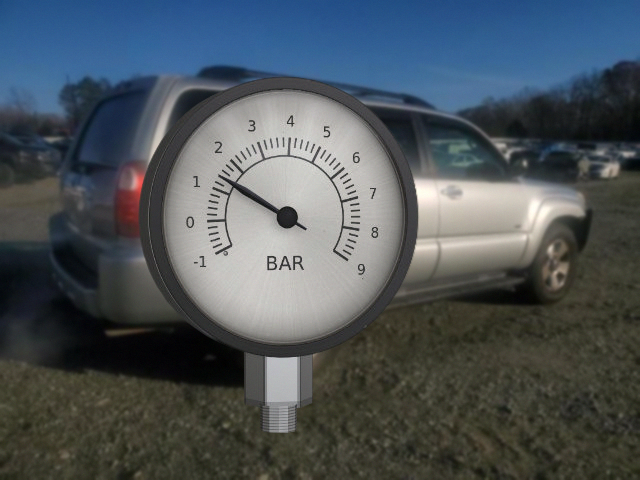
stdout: 1.4 bar
